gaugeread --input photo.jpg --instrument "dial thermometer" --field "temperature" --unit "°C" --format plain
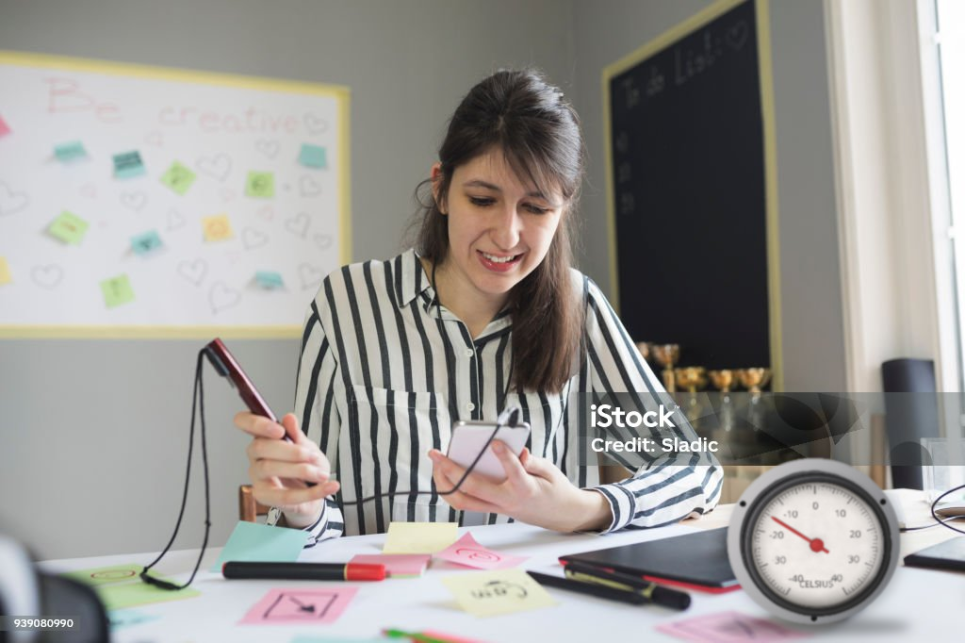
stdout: -15 °C
